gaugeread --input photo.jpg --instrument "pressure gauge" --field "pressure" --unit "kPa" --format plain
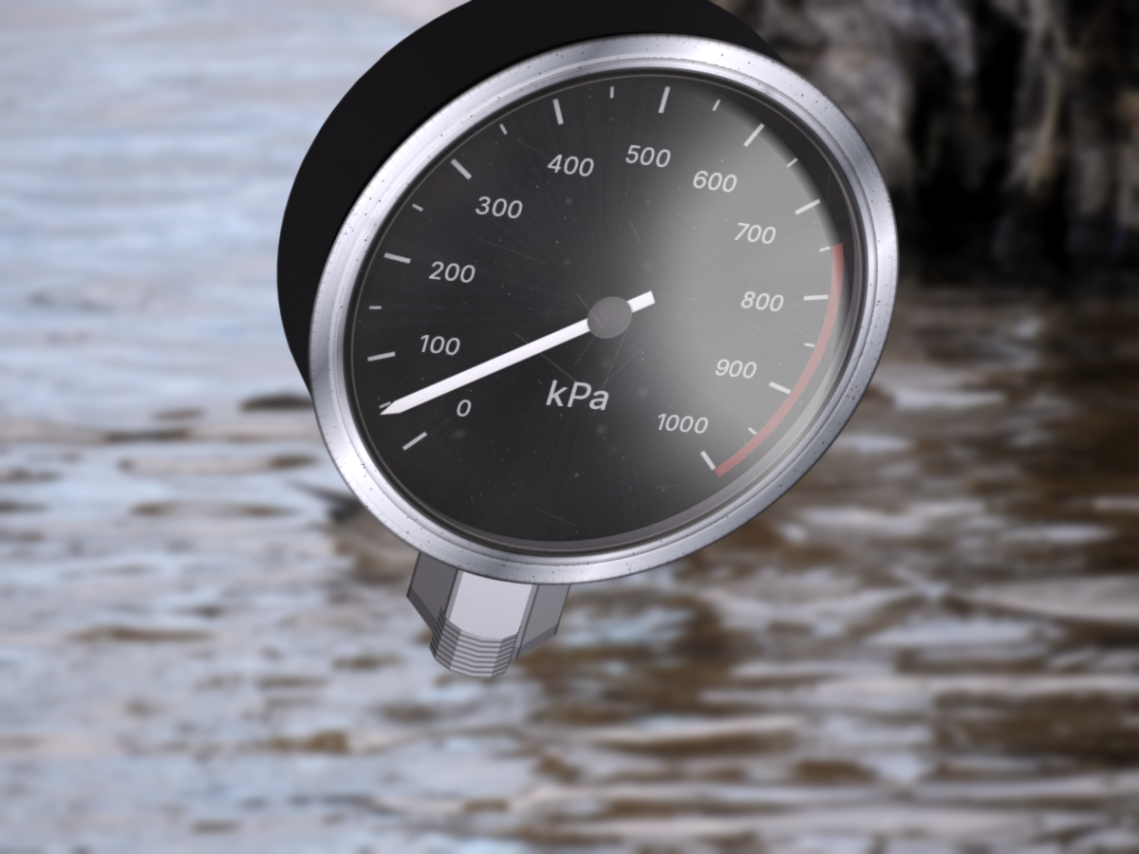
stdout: 50 kPa
